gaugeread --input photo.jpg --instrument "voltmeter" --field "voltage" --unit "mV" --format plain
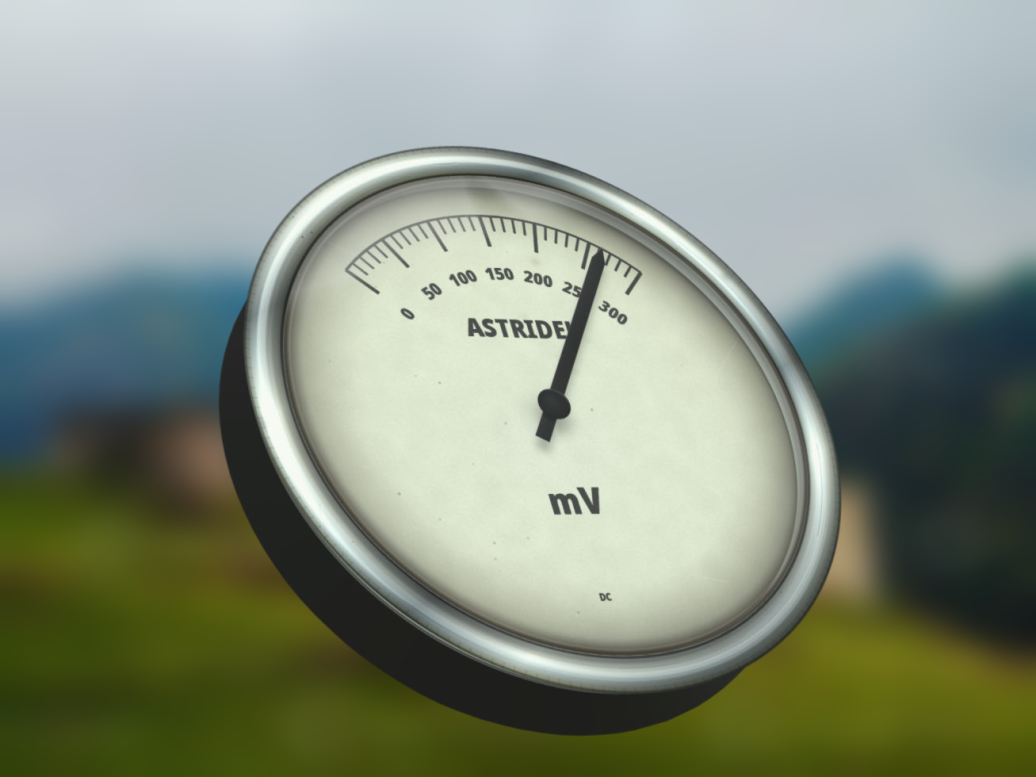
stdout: 260 mV
